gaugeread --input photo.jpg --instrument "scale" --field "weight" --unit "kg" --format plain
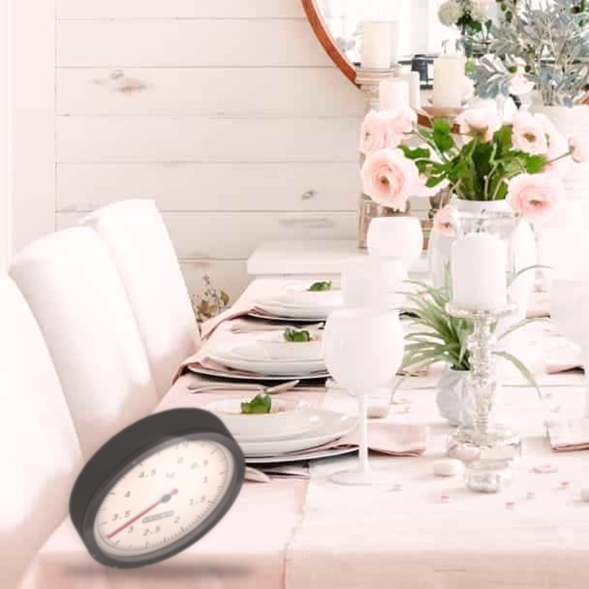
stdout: 3.25 kg
